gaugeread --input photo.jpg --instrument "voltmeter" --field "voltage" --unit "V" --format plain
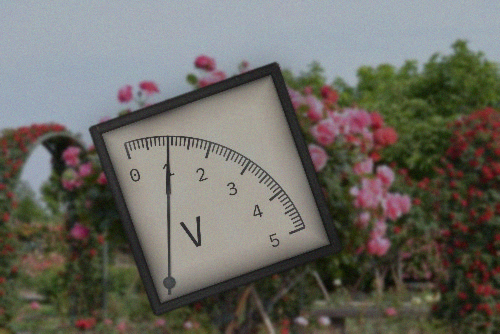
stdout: 1 V
